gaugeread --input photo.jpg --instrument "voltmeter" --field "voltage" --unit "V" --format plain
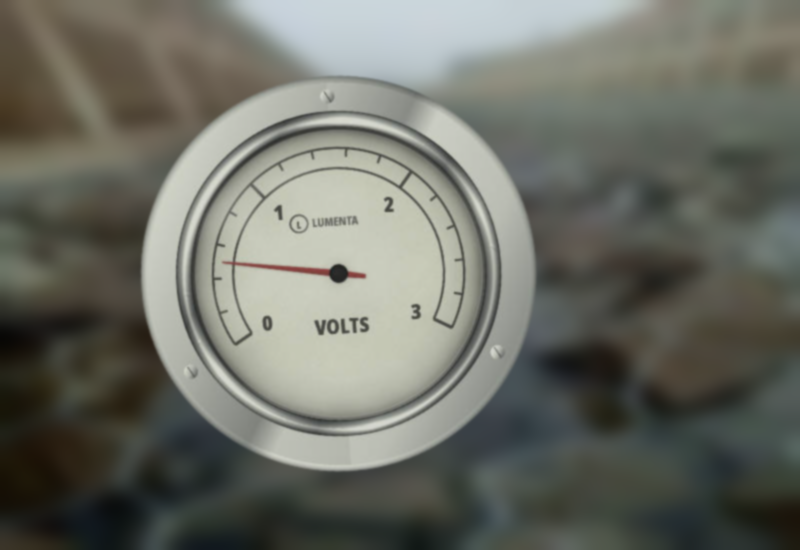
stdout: 0.5 V
